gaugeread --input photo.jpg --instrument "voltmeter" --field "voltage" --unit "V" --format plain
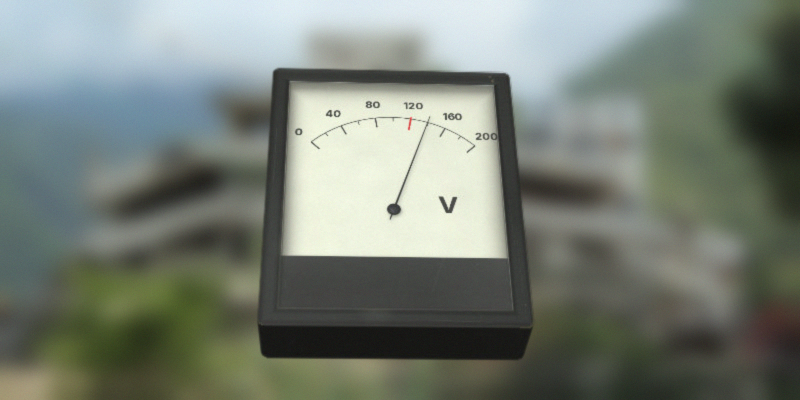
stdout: 140 V
